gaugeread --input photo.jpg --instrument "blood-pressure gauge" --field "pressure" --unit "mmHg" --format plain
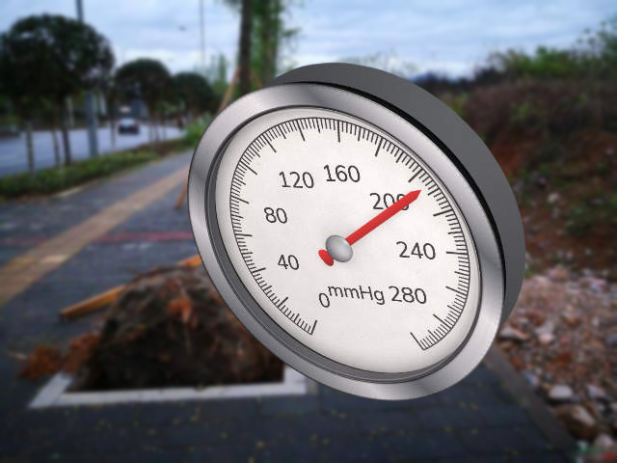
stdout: 206 mmHg
